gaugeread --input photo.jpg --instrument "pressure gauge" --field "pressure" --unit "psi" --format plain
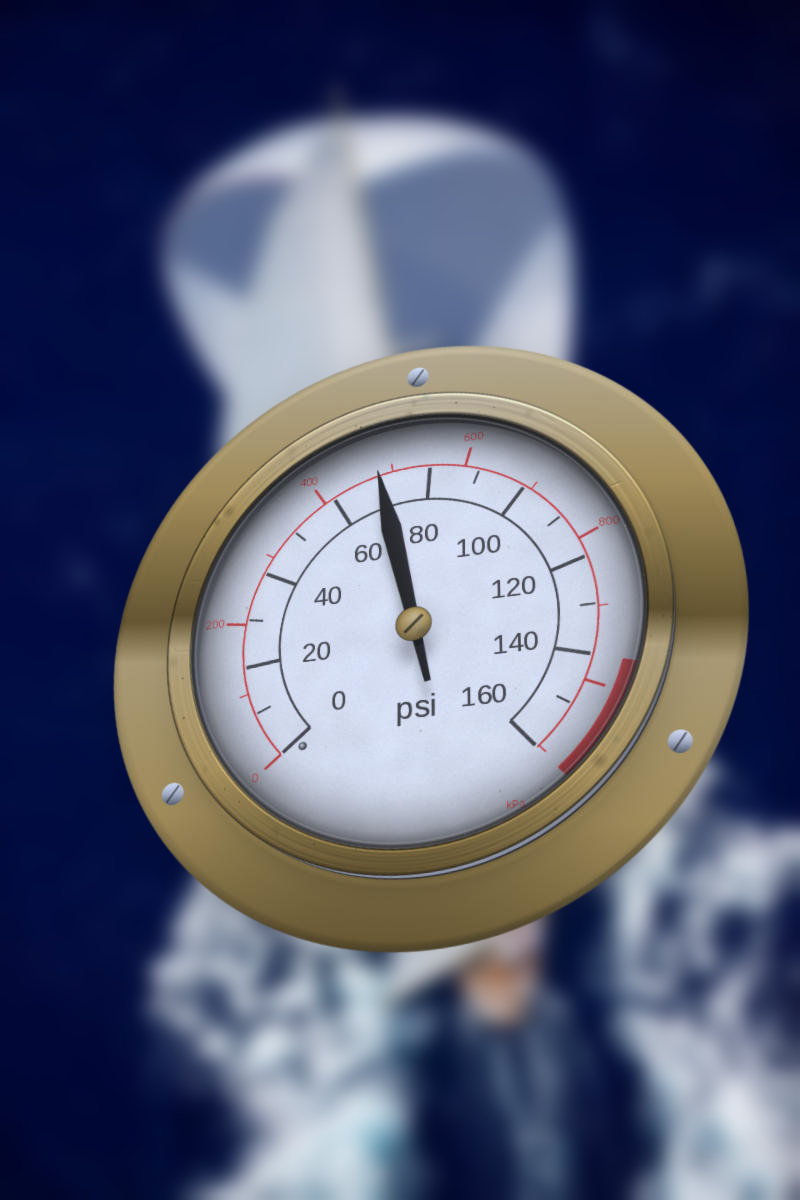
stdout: 70 psi
